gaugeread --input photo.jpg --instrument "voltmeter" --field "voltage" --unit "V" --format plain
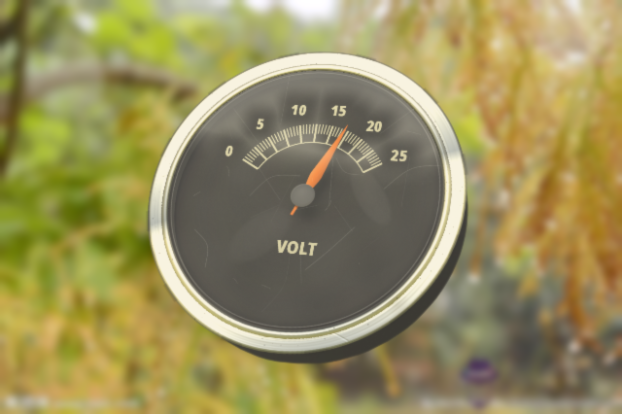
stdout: 17.5 V
